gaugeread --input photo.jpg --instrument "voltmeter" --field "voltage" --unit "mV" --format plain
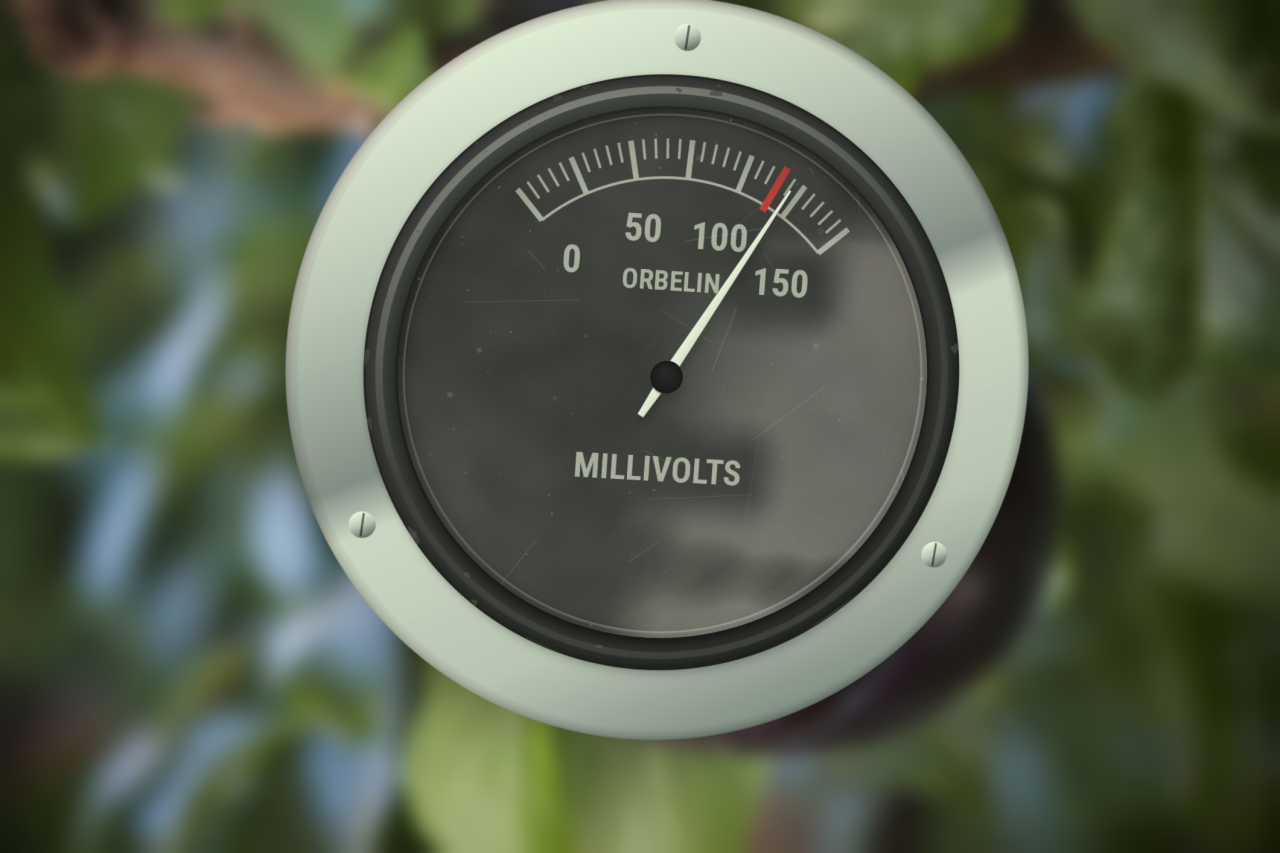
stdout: 120 mV
